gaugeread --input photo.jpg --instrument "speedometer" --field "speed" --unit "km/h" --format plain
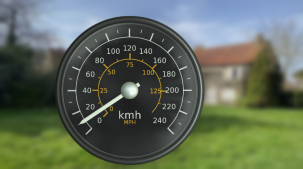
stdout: 10 km/h
